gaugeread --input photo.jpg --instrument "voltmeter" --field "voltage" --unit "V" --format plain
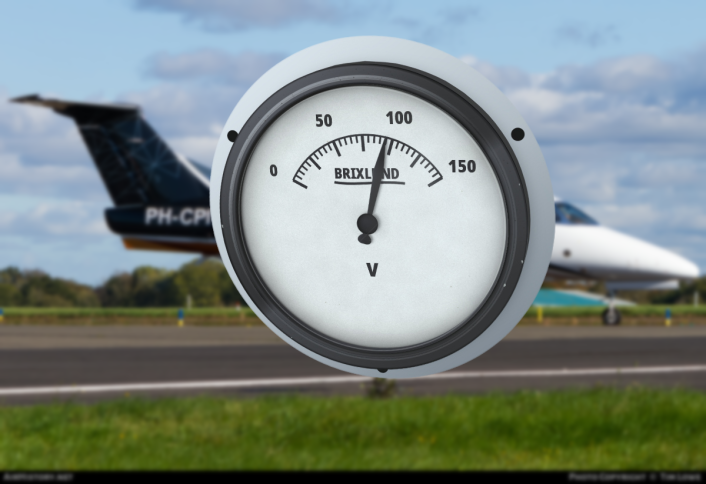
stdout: 95 V
